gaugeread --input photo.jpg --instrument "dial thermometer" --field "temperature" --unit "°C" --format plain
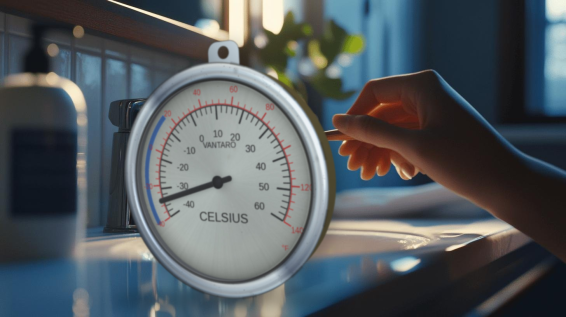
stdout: -34 °C
